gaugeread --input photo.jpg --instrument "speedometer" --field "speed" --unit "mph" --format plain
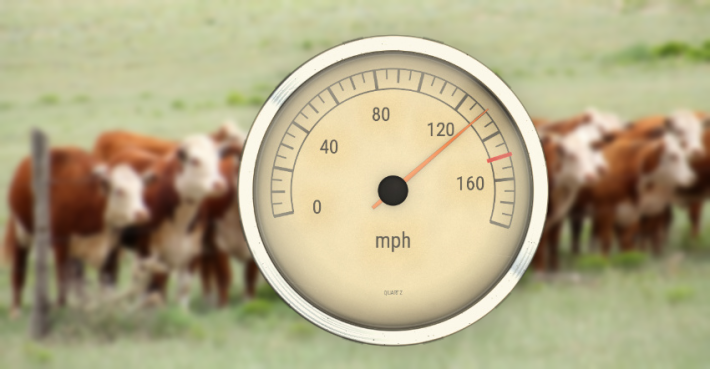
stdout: 130 mph
